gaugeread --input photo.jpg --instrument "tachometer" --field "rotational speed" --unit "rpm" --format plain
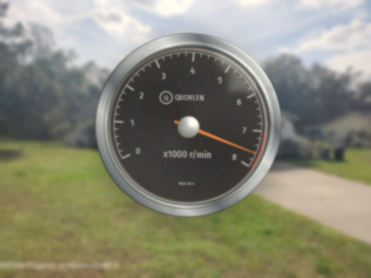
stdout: 7600 rpm
